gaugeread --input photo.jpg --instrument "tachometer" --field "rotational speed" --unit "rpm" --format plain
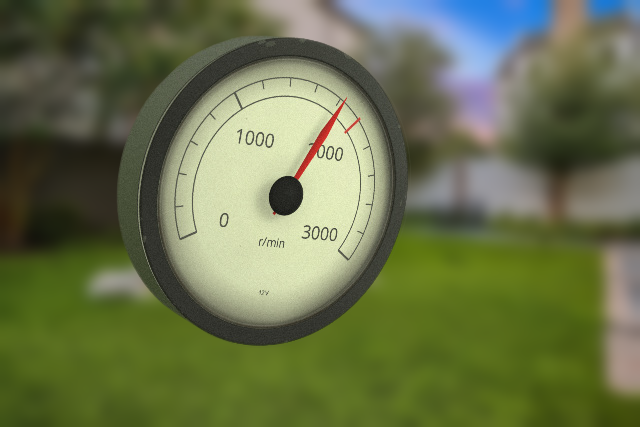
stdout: 1800 rpm
